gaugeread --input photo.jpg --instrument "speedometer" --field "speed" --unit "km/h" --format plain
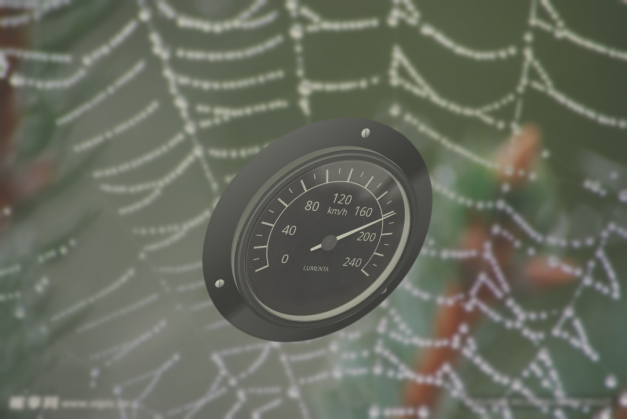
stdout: 180 km/h
